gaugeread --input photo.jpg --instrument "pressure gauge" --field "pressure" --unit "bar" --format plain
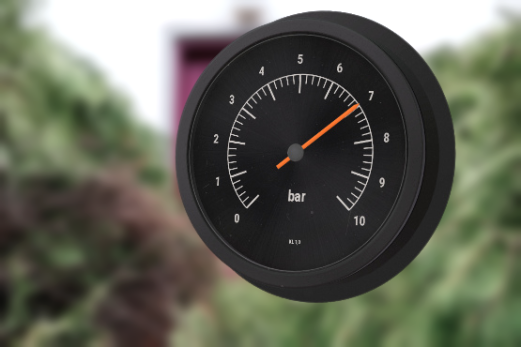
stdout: 7 bar
